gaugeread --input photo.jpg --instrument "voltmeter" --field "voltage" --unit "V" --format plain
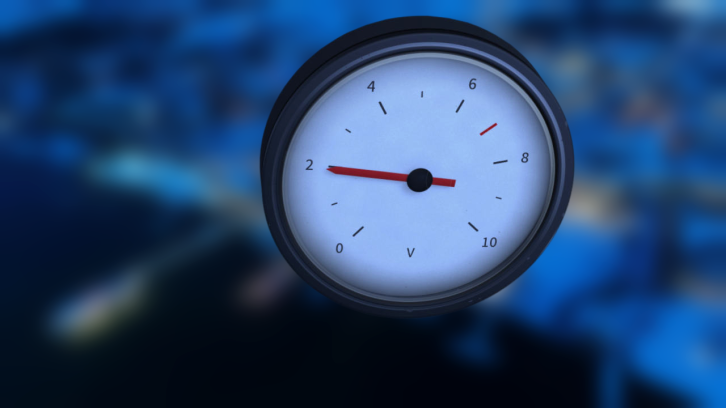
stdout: 2 V
